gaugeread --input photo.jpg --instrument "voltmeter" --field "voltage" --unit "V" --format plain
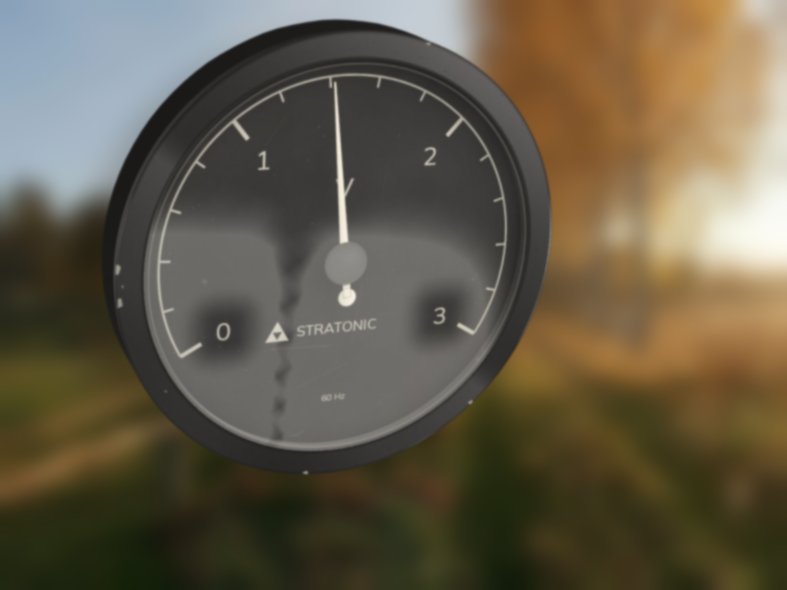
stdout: 1.4 V
